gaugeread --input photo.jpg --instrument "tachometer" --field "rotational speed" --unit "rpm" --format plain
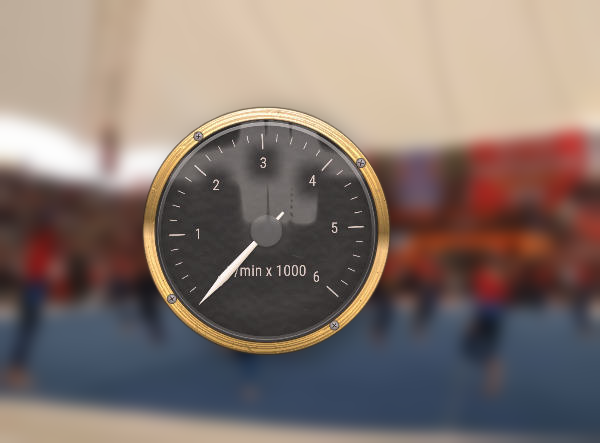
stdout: 0 rpm
